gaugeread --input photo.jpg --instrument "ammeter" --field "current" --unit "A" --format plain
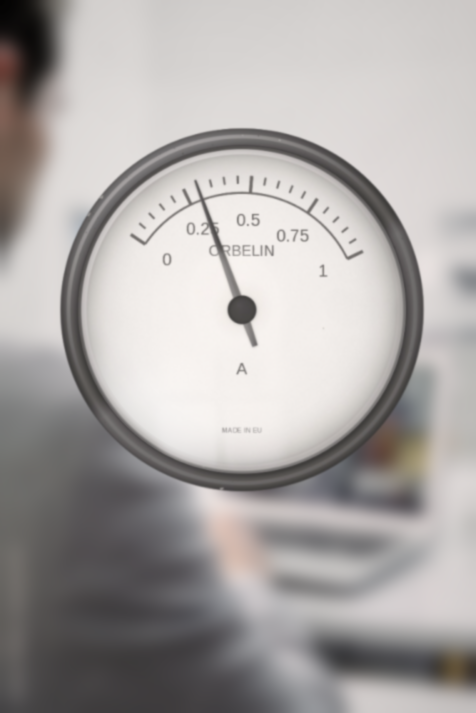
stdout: 0.3 A
